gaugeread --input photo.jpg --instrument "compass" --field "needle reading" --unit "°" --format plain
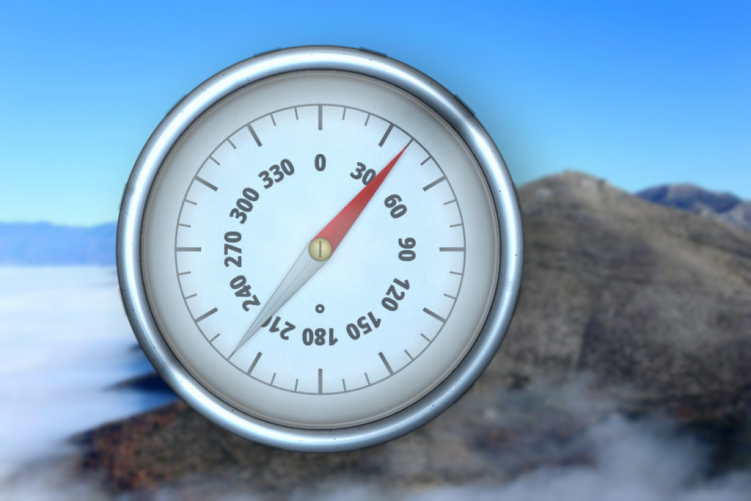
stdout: 40 °
